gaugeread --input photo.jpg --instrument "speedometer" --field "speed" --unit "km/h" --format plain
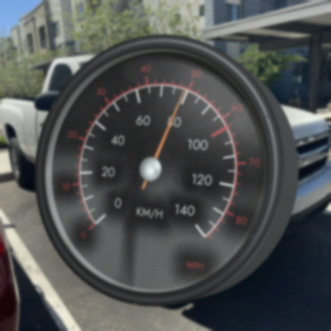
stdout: 80 km/h
